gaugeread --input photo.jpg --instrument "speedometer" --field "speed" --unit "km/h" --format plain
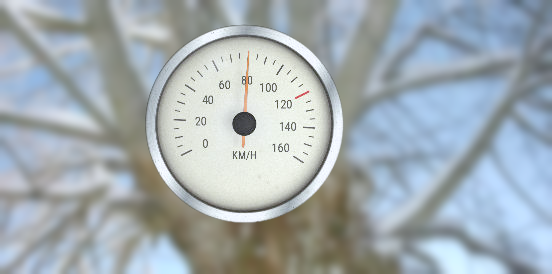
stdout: 80 km/h
